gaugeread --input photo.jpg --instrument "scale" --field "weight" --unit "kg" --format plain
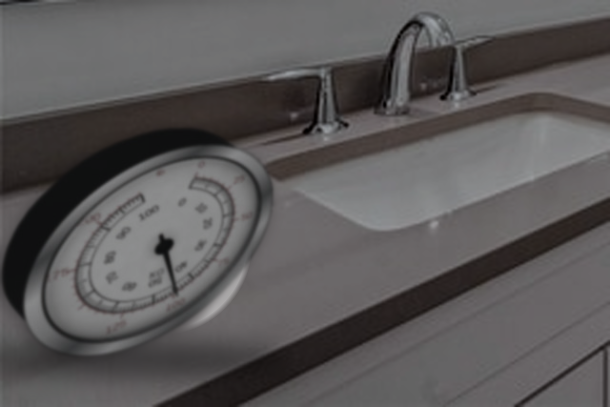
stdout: 45 kg
